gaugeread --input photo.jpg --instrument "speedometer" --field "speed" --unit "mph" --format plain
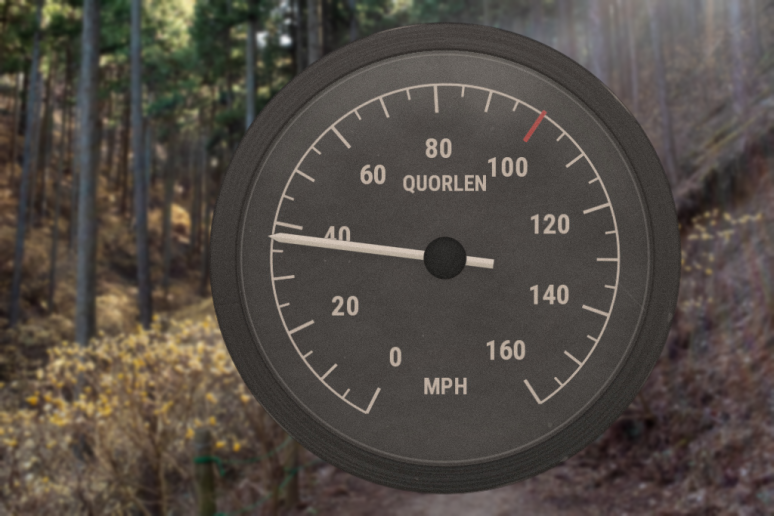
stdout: 37.5 mph
